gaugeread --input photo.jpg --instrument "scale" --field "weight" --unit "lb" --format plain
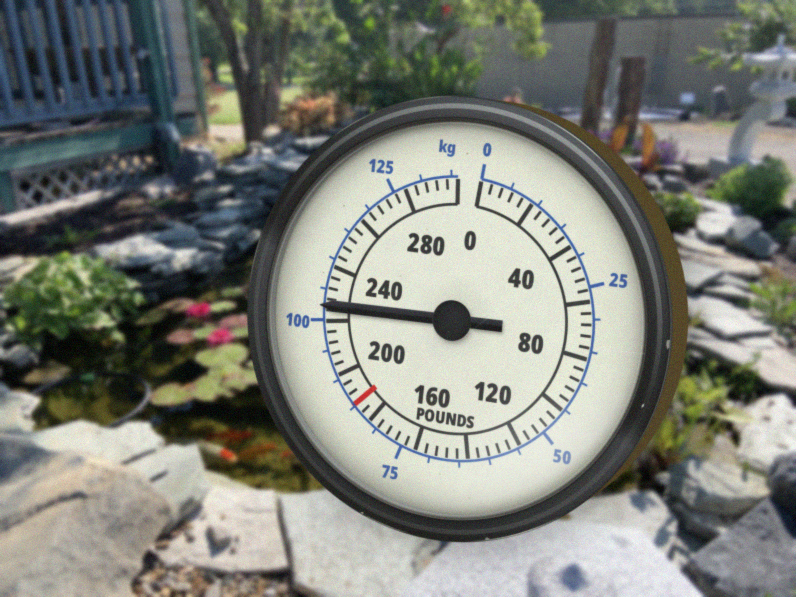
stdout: 226 lb
